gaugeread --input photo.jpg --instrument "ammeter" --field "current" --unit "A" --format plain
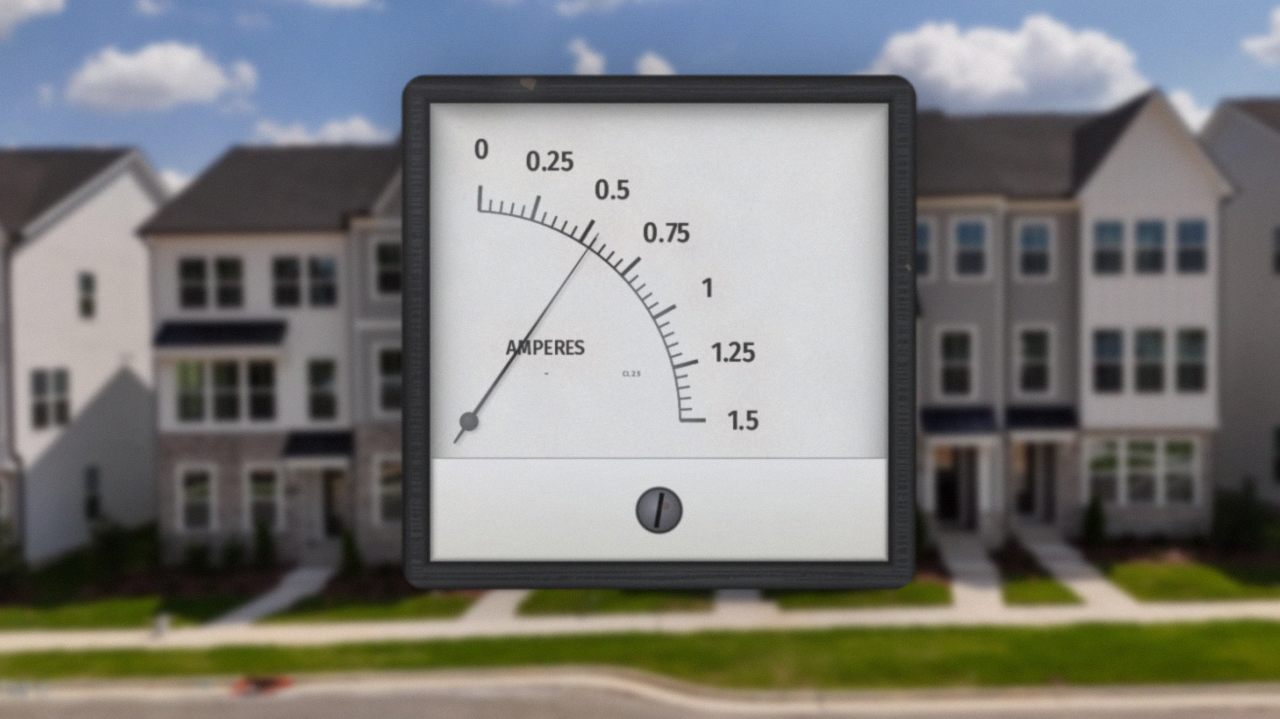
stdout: 0.55 A
